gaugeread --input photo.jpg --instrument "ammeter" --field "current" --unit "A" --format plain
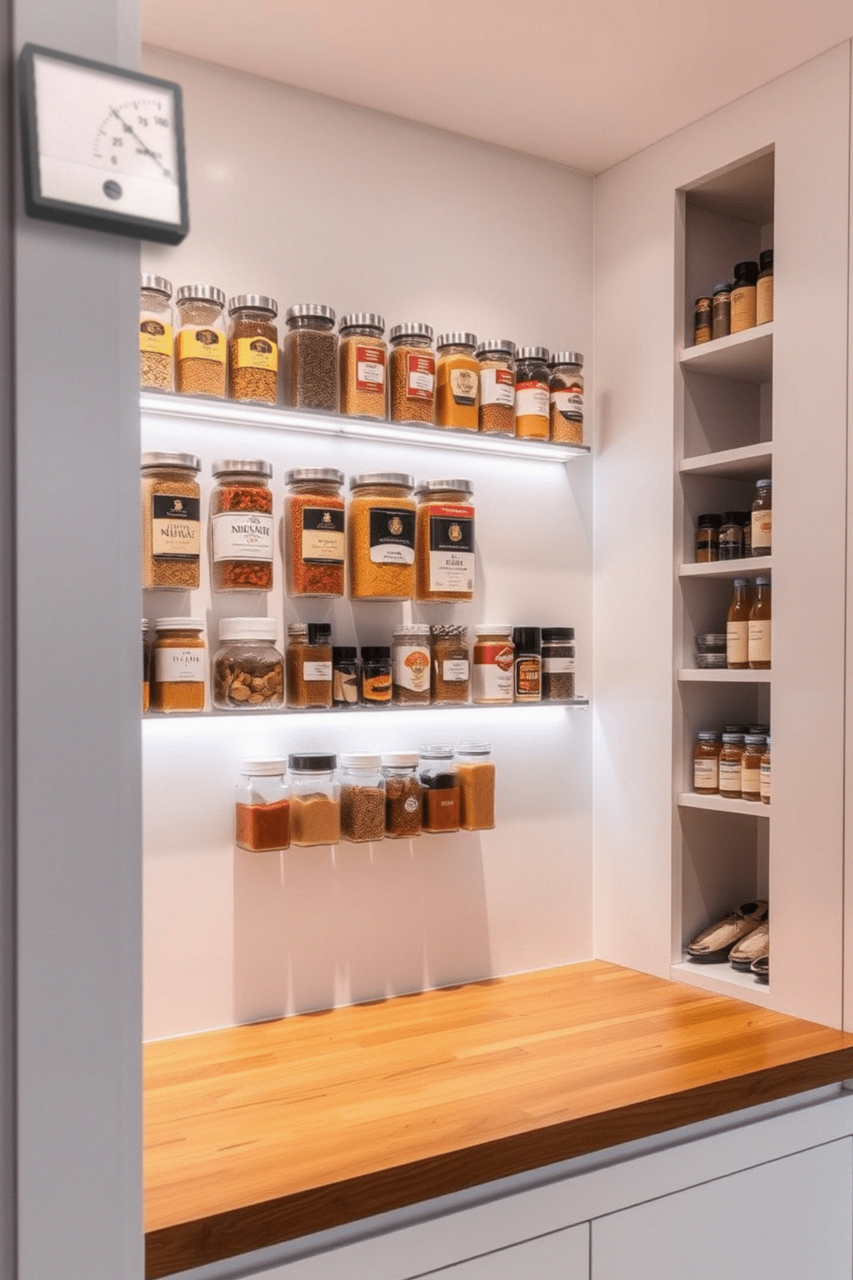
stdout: 50 A
